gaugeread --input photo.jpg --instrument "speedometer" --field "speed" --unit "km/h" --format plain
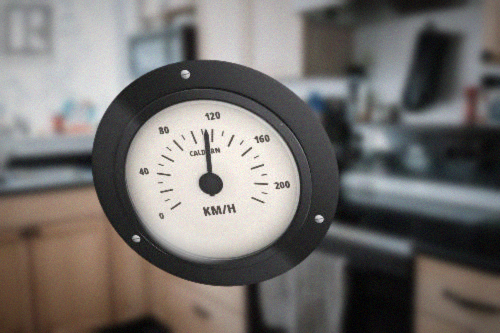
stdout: 115 km/h
